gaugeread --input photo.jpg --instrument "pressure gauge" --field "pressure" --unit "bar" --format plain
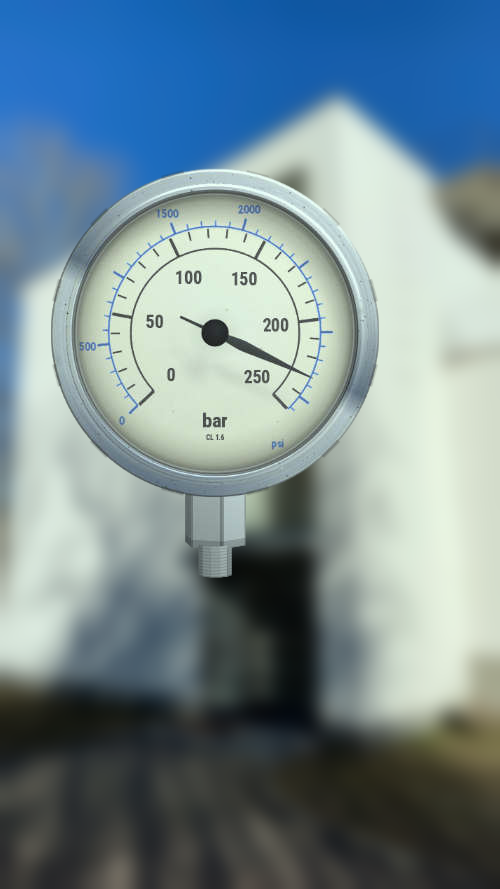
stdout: 230 bar
